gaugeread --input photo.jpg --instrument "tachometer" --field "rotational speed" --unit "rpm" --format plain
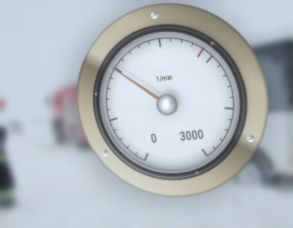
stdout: 1000 rpm
